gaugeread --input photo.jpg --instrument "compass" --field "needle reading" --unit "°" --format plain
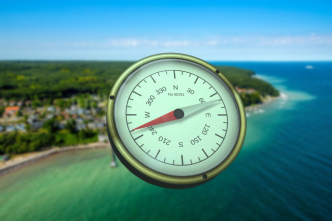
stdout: 250 °
